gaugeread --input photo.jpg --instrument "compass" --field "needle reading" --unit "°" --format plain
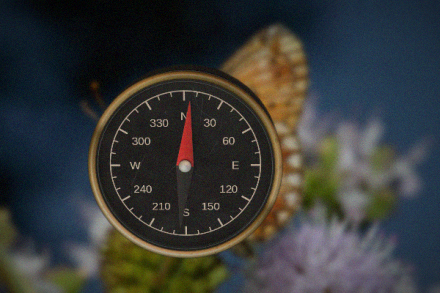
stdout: 5 °
